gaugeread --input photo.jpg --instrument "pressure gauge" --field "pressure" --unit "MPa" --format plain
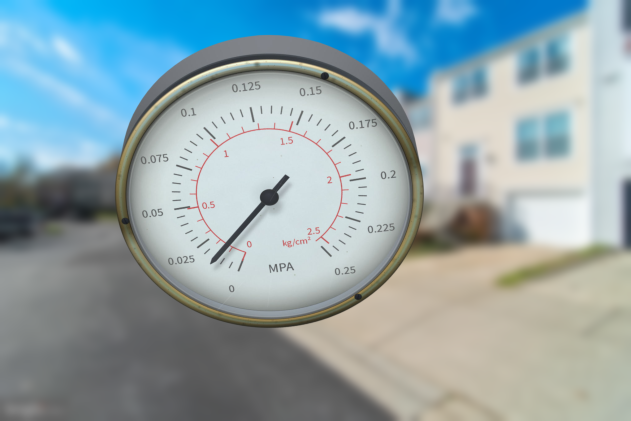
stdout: 0.015 MPa
